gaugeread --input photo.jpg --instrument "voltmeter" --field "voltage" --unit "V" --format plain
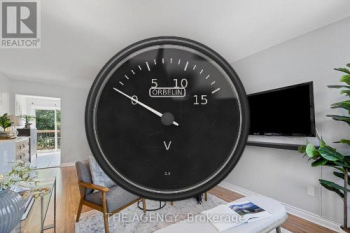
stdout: 0 V
